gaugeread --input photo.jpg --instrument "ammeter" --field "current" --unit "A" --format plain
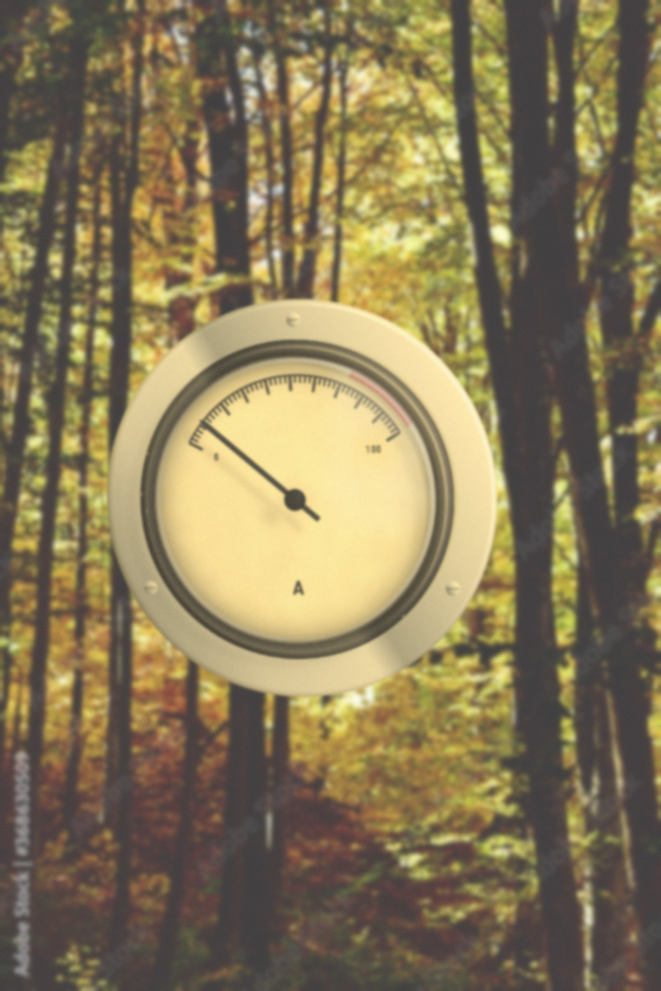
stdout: 10 A
